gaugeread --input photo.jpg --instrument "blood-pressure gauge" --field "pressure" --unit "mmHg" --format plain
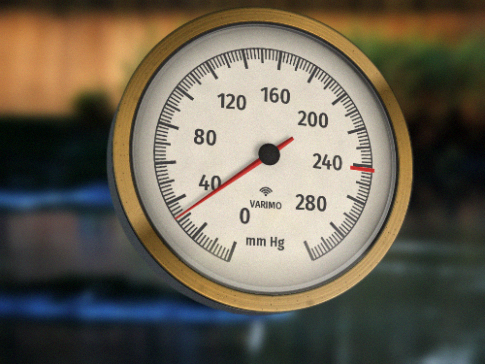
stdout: 32 mmHg
